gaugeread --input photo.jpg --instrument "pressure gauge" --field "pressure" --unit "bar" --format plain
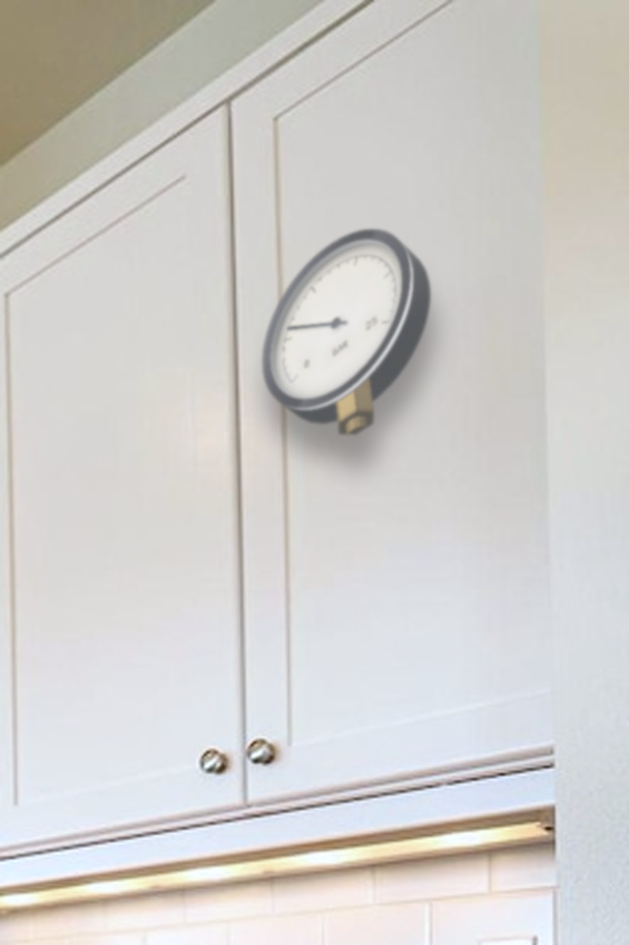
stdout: 6 bar
